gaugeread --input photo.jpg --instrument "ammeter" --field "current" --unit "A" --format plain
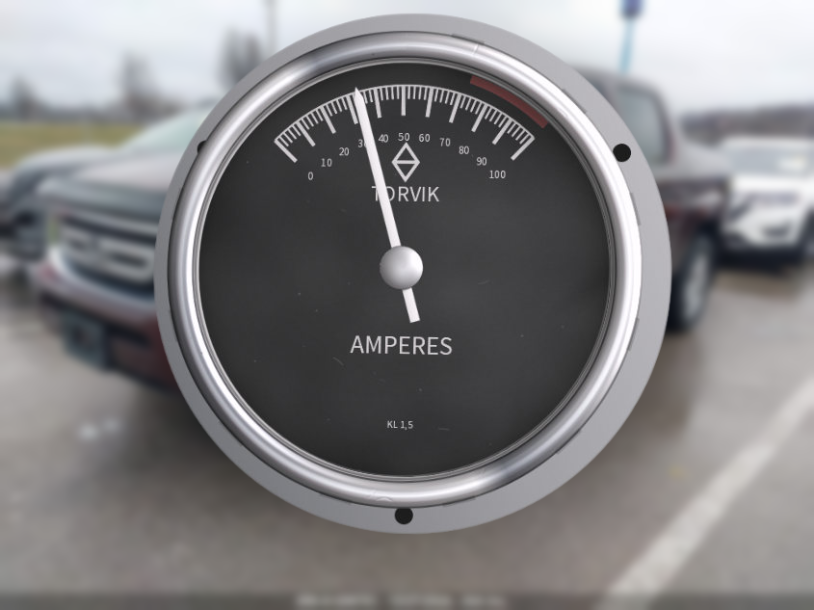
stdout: 34 A
